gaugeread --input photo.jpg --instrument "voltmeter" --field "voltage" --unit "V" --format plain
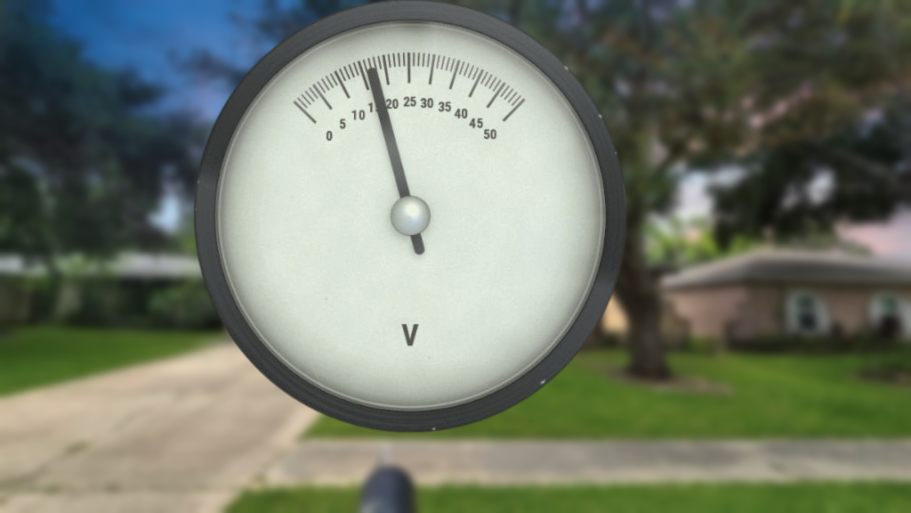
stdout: 17 V
